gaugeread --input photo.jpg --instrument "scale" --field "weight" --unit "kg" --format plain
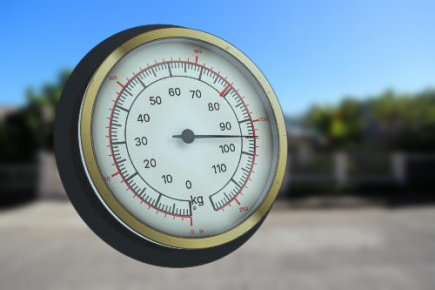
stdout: 95 kg
